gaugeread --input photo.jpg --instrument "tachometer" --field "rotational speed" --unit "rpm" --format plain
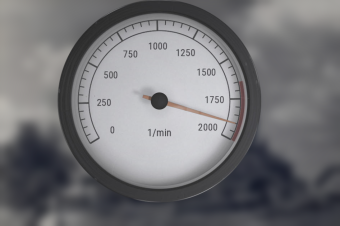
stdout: 1900 rpm
